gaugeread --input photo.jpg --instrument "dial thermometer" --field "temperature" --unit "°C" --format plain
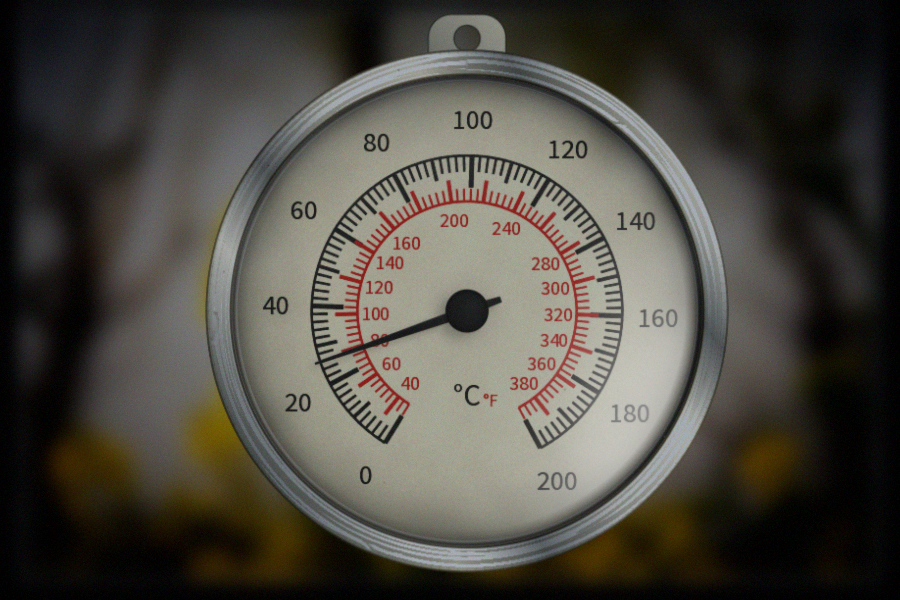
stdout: 26 °C
